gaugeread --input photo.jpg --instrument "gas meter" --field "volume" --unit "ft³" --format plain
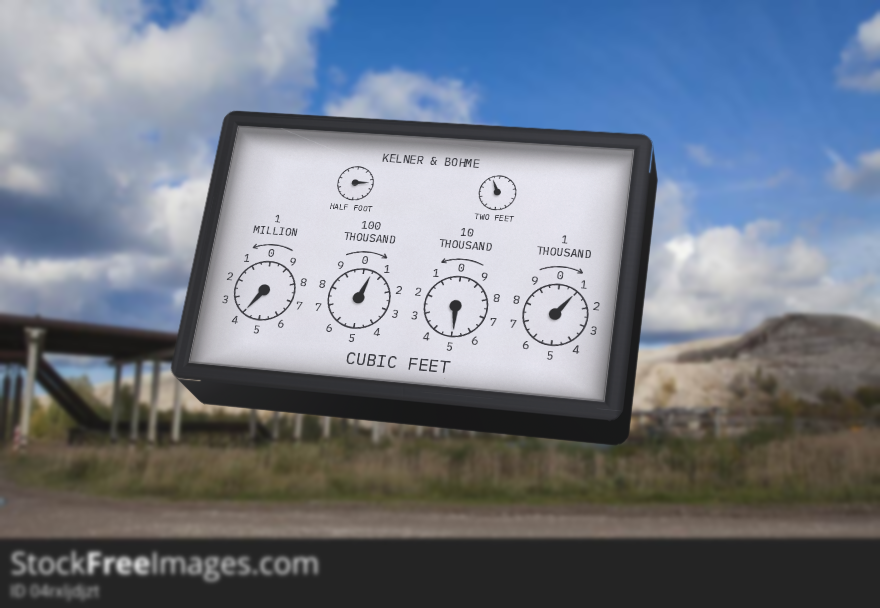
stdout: 405100 ft³
